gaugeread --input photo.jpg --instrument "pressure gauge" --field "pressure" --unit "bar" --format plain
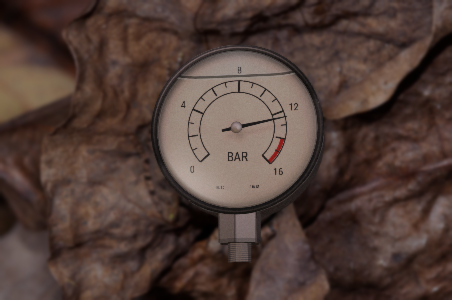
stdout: 12.5 bar
